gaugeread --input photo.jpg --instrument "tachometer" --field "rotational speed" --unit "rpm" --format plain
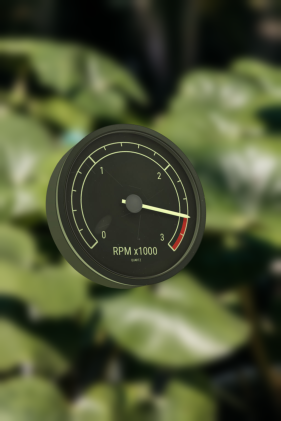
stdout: 2600 rpm
